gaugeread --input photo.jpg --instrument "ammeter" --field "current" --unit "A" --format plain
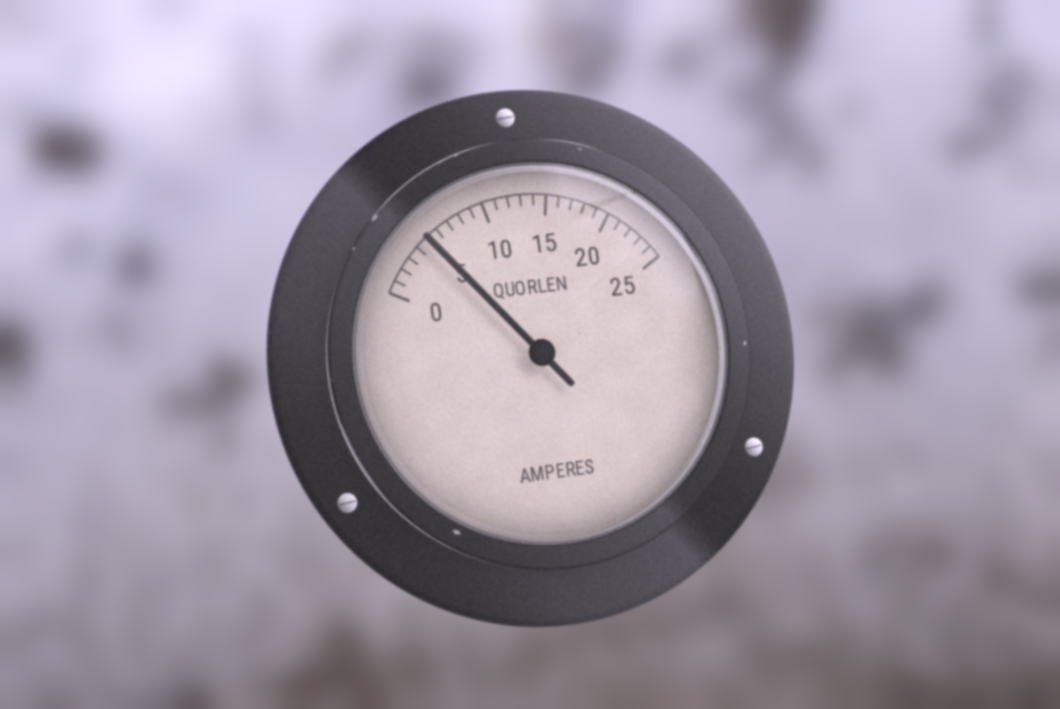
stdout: 5 A
